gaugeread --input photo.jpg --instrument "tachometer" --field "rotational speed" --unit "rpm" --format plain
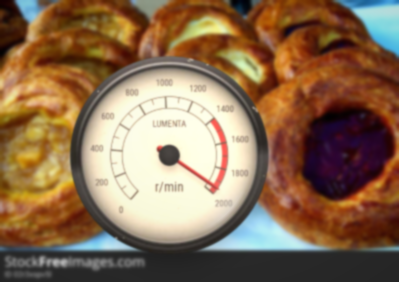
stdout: 1950 rpm
